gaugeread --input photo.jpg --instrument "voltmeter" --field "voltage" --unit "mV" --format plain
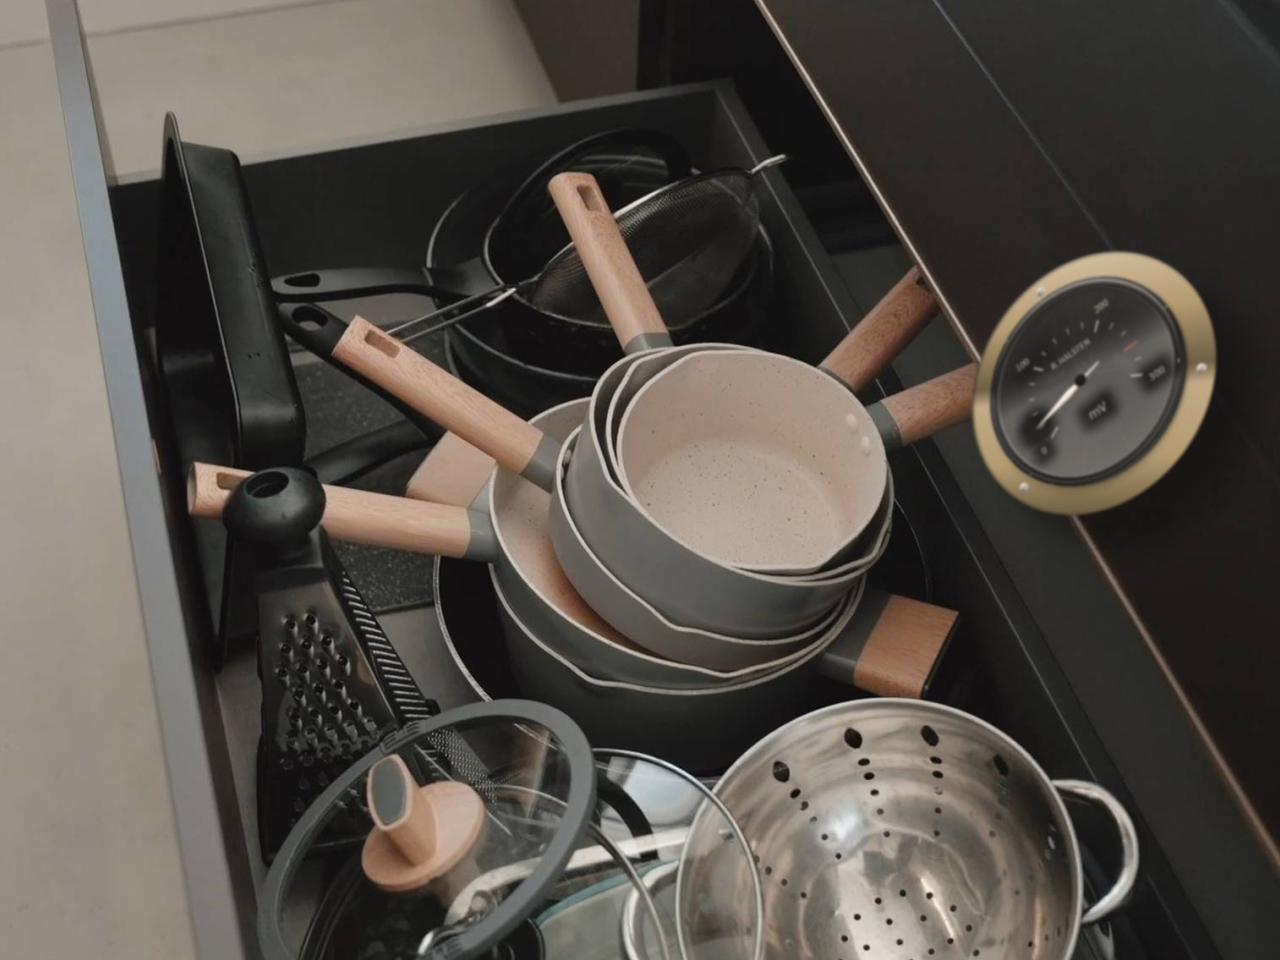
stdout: 20 mV
